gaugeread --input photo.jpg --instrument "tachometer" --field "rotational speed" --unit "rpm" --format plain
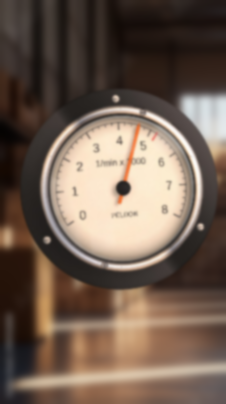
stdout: 4600 rpm
